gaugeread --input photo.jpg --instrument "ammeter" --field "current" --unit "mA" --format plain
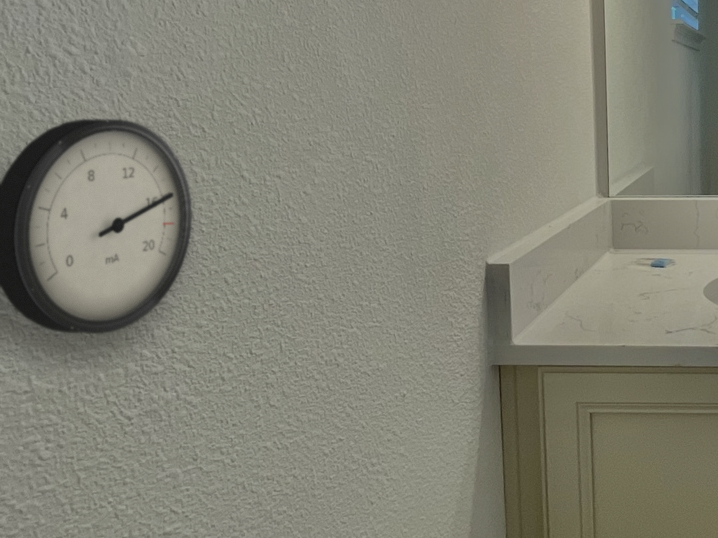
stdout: 16 mA
